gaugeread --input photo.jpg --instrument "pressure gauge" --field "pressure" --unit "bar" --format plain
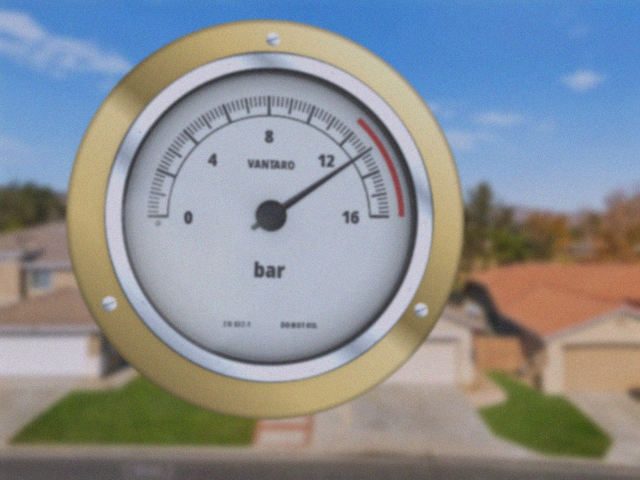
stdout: 13 bar
